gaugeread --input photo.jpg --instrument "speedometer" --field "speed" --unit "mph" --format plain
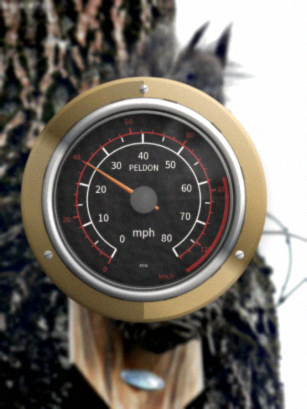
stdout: 25 mph
